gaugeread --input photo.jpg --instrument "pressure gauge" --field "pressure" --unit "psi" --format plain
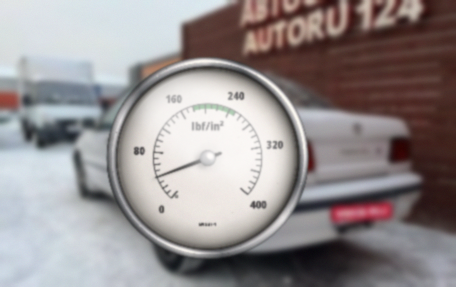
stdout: 40 psi
